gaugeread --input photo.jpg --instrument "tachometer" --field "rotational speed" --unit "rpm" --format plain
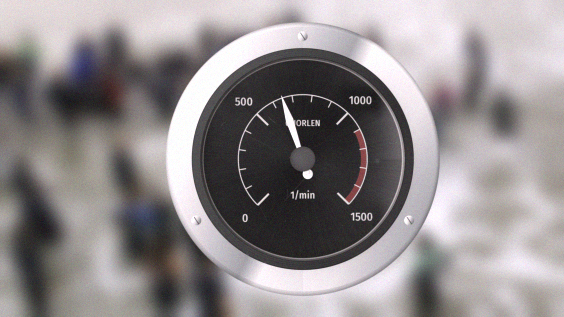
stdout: 650 rpm
